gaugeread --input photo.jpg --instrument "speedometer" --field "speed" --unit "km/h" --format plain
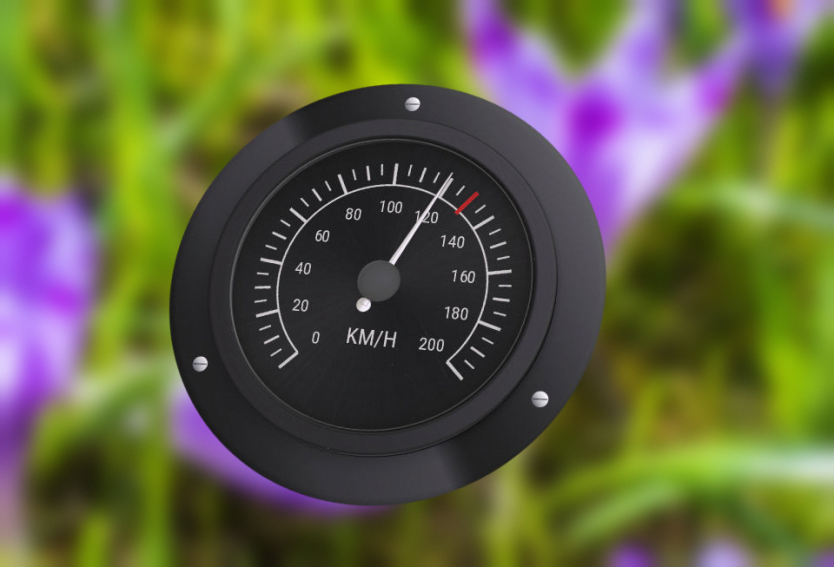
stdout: 120 km/h
